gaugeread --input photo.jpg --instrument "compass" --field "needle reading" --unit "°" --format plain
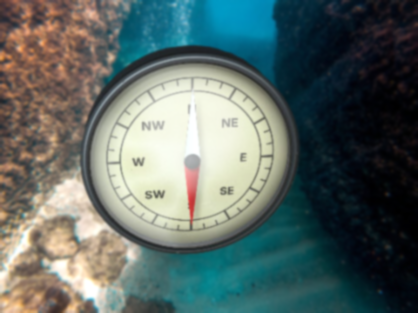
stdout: 180 °
